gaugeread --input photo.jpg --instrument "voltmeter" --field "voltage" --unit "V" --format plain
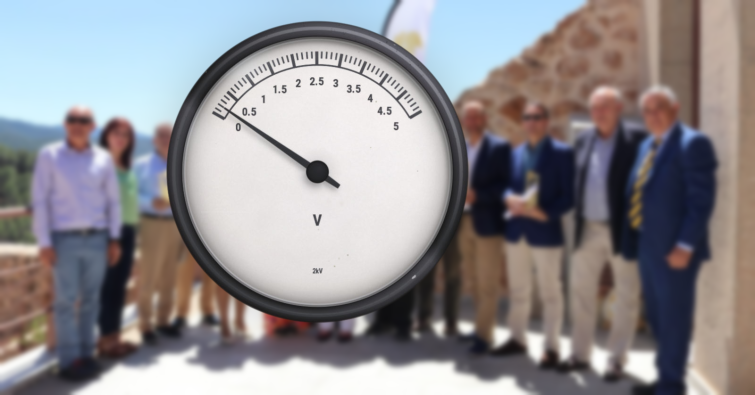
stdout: 0.2 V
